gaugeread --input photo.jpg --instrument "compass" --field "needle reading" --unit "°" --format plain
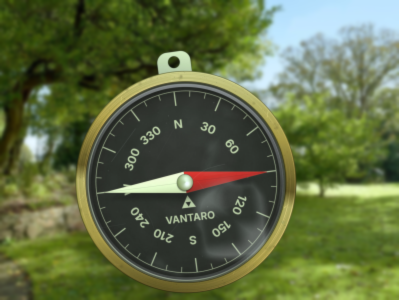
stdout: 90 °
